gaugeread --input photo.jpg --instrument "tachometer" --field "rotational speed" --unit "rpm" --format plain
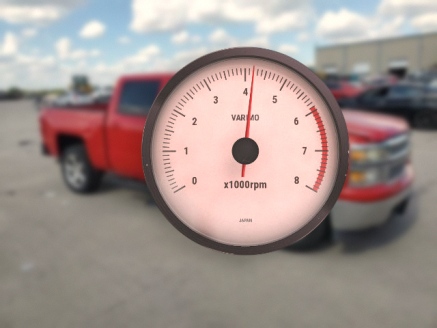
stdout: 4200 rpm
